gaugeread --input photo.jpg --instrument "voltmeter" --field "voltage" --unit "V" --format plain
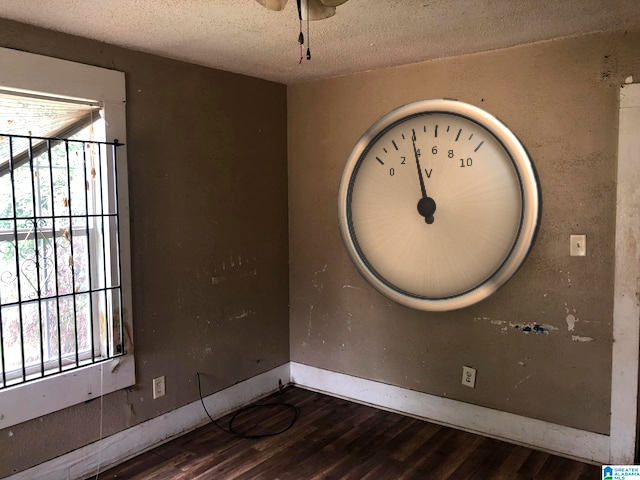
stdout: 4 V
